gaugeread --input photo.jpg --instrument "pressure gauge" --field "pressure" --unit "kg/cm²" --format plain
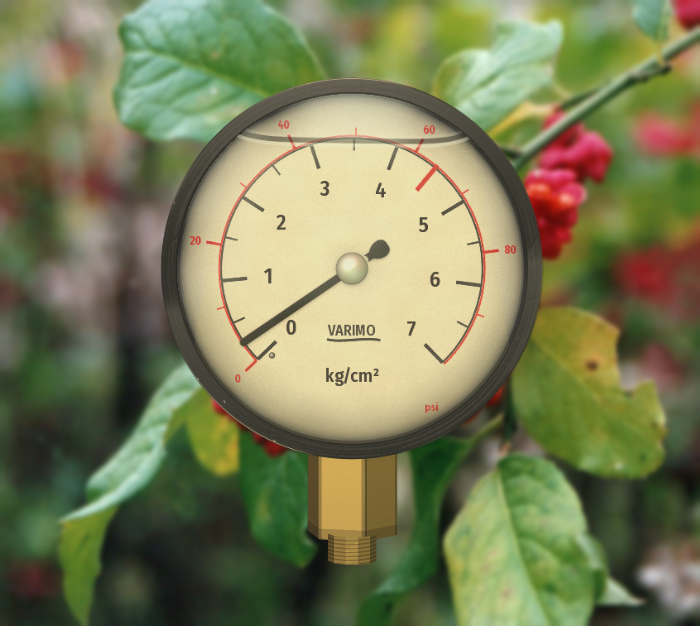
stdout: 0.25 kg/cm²
